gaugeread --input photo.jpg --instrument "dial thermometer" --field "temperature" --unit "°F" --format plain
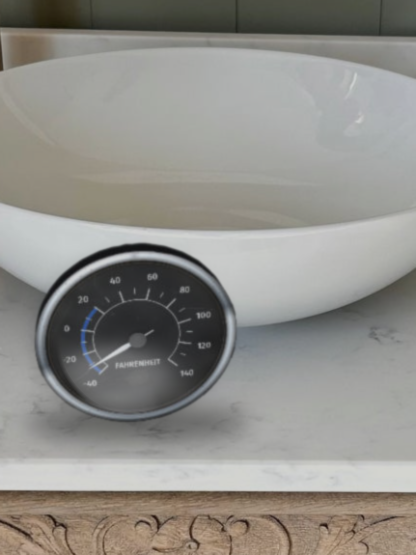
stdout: -30 °F
